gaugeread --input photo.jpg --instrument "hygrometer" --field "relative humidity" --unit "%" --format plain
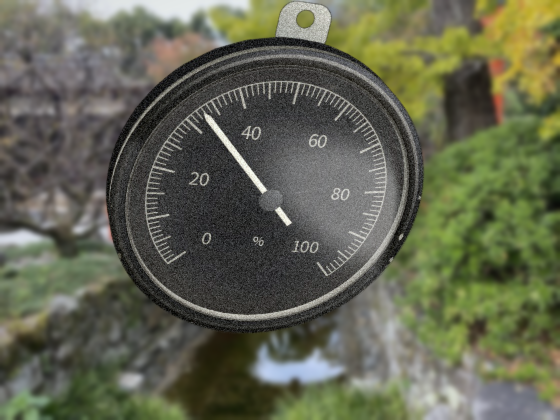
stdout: 33 %
